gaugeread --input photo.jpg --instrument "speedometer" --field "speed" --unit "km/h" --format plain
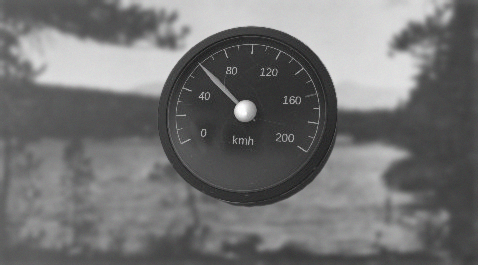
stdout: 60 km/h
